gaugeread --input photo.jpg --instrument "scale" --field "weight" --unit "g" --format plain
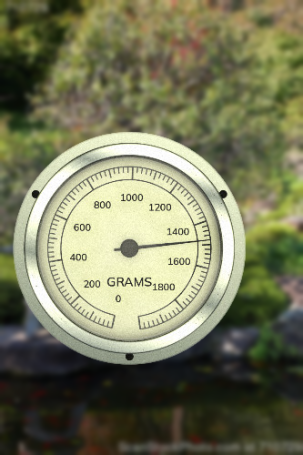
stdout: 1480 g
